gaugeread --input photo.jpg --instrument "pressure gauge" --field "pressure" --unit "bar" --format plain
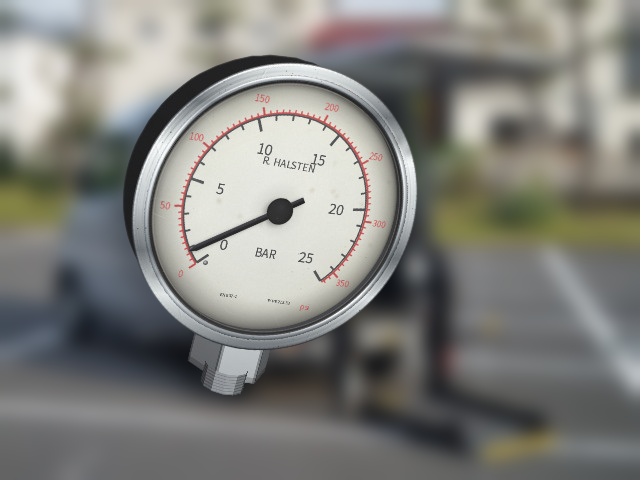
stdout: 1 bar
